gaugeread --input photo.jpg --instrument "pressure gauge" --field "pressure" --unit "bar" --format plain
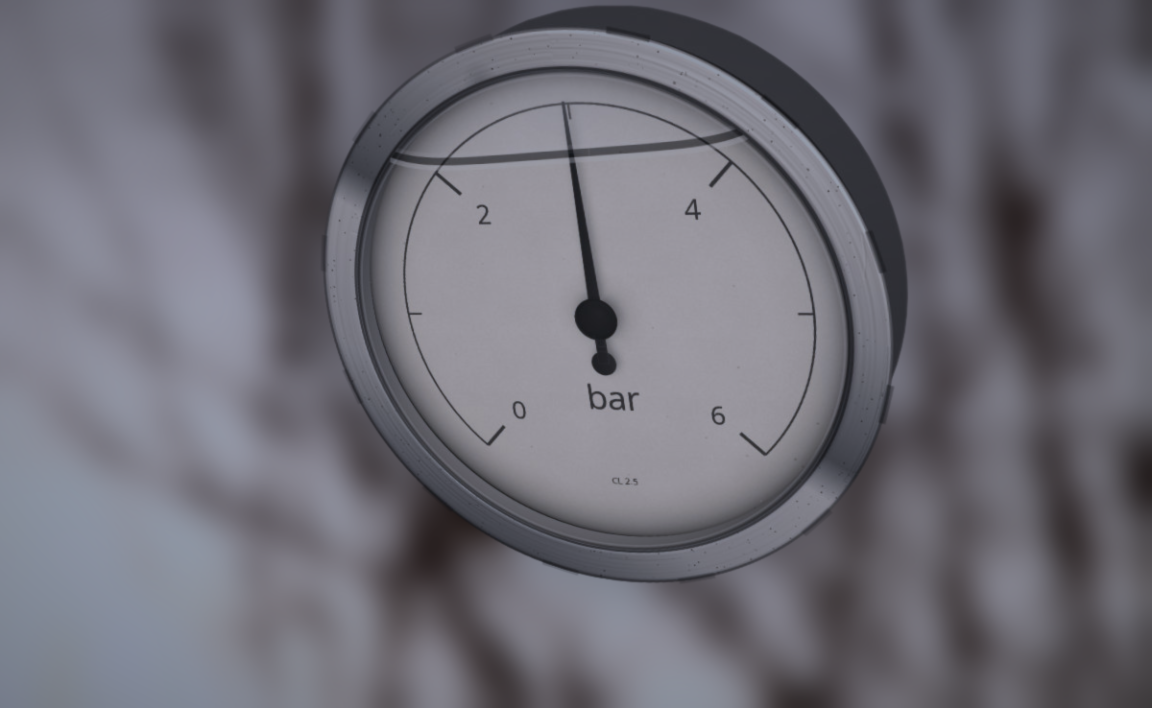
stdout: 3 bar
